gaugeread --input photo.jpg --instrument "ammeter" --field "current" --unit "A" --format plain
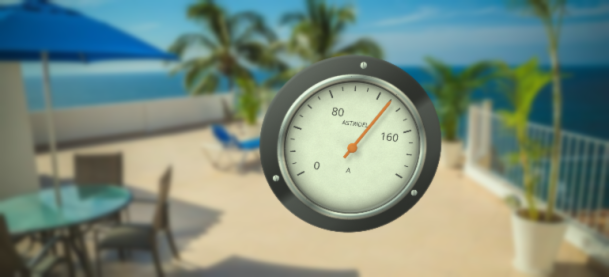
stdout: 130 A
